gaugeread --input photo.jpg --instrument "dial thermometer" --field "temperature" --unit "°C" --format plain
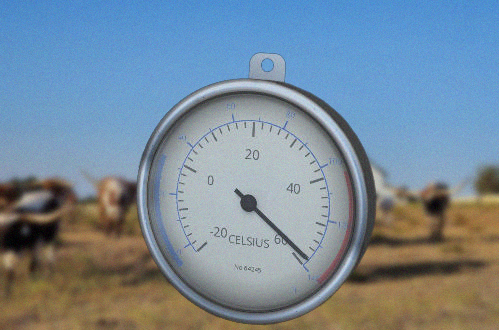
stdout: 58 °C
